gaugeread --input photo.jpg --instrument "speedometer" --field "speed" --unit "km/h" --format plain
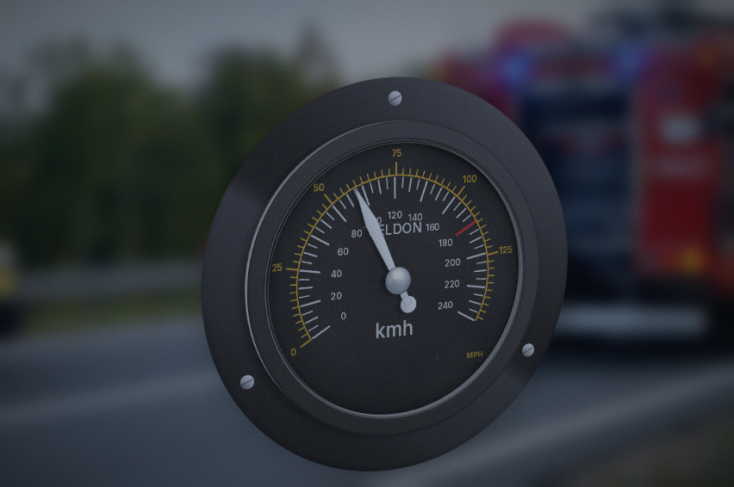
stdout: 95 km/h
